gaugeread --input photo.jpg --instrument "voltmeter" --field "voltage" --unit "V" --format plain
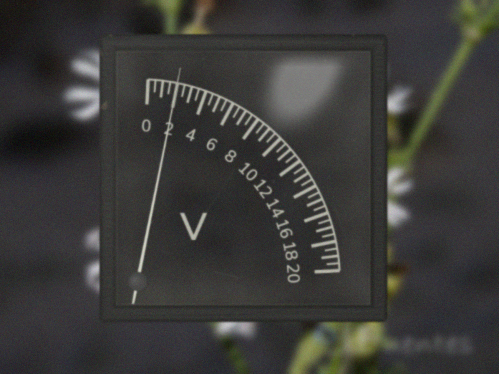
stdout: 2 V
